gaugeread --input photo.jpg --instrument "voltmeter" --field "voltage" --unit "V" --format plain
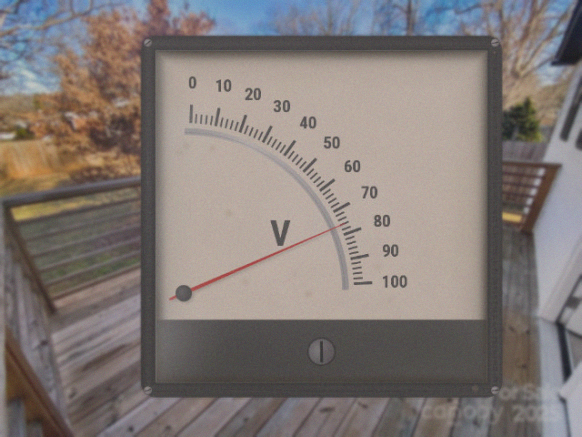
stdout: 76 V
